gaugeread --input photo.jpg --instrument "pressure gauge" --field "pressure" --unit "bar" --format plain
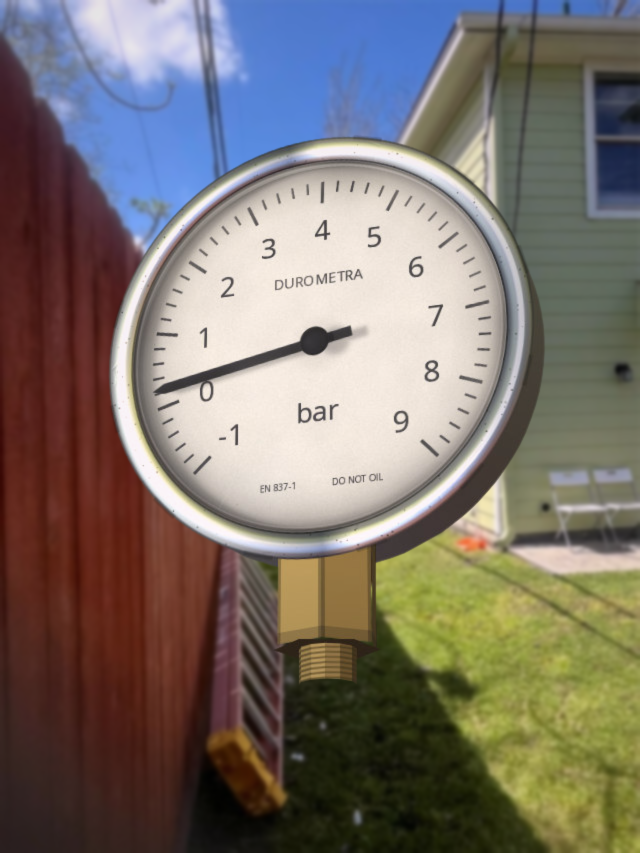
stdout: 0.2 bar
